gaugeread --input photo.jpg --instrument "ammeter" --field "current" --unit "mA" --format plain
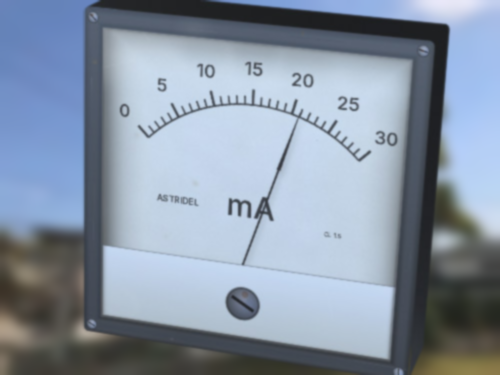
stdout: 21 mA
